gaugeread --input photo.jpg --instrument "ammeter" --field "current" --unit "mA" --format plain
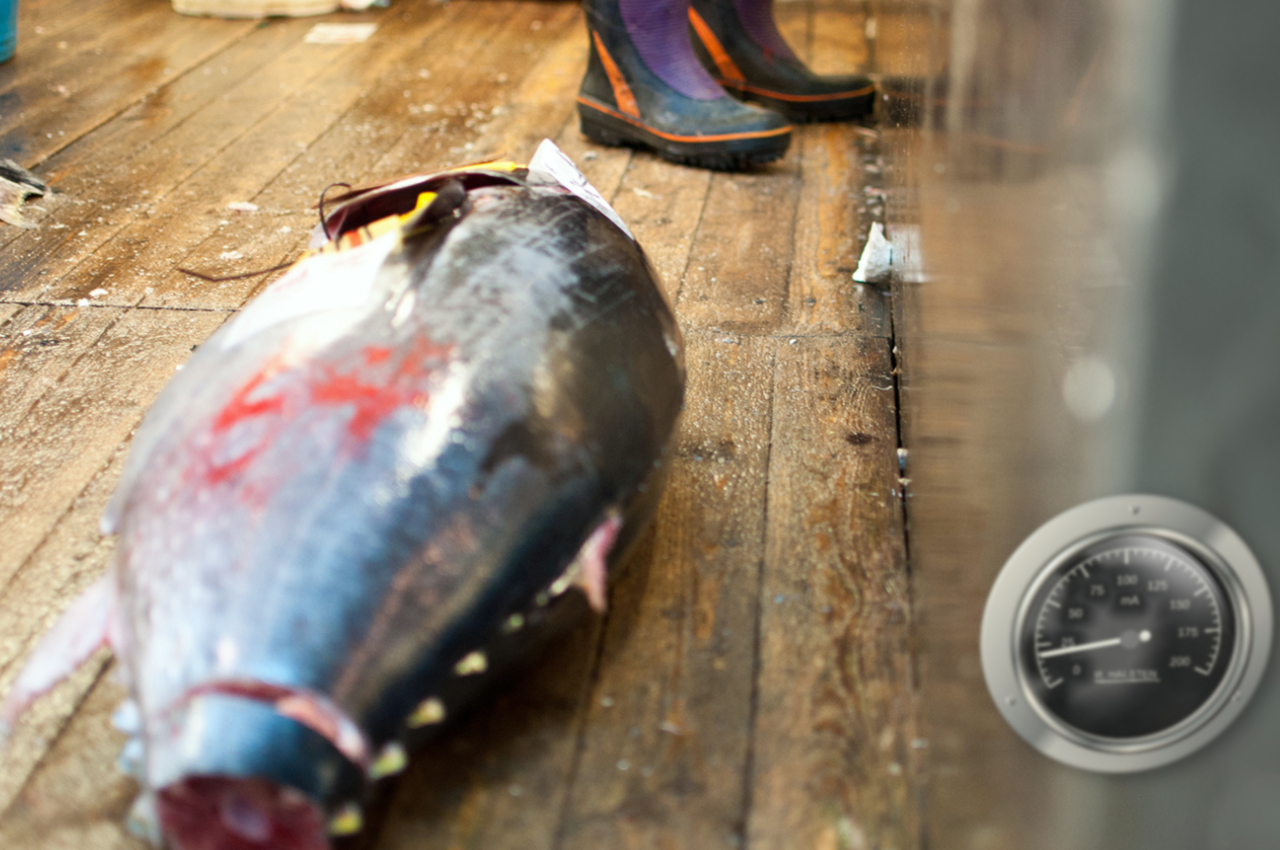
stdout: 20 mA
